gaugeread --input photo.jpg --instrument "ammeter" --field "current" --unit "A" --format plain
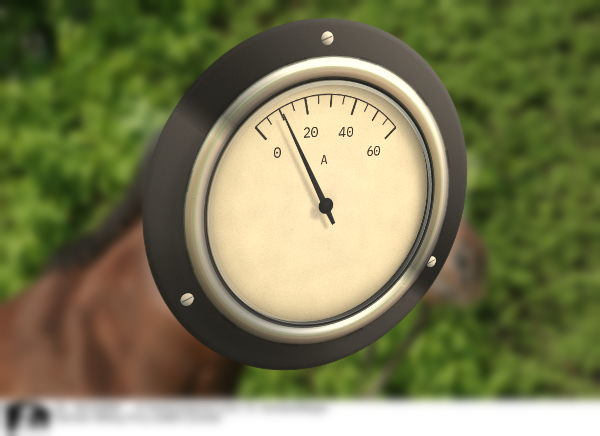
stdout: 10 A
